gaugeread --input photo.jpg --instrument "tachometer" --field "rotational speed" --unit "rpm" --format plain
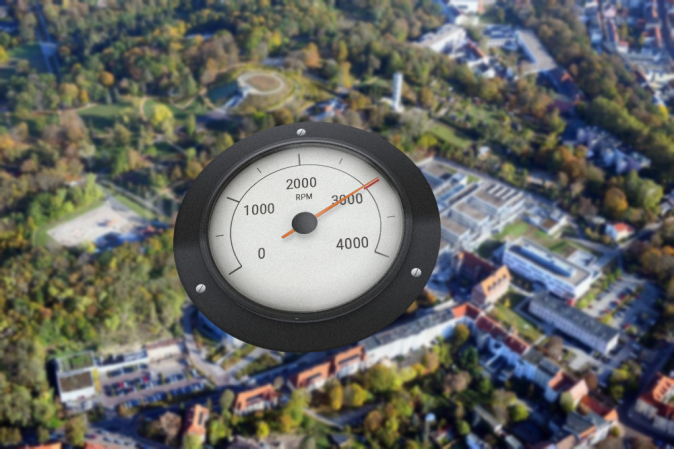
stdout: 3000 rpm
